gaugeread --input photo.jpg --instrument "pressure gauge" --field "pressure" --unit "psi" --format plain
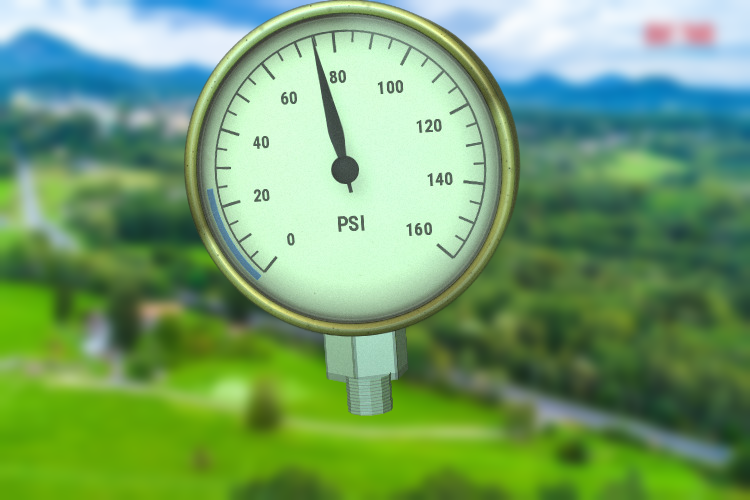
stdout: 75 psi
